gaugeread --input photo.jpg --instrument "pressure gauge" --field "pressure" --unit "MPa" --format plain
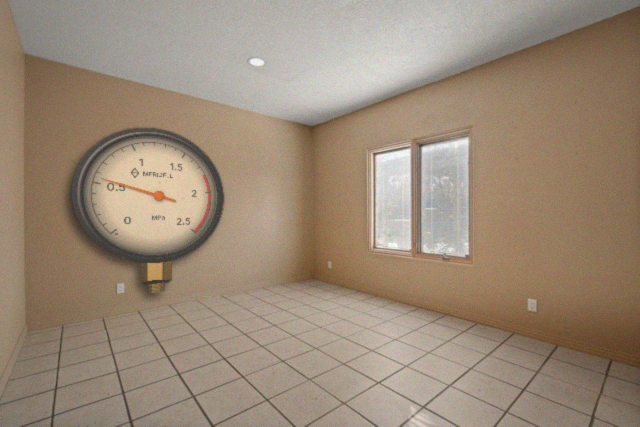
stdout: 0.55 MPa
